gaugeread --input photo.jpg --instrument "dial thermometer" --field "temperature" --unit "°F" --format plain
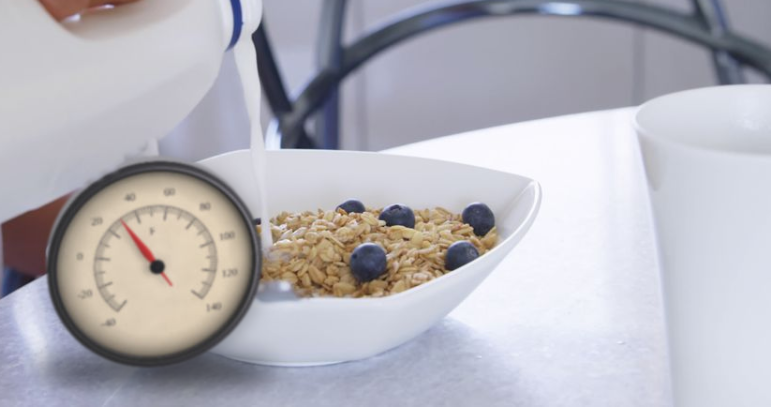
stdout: 30 °F
